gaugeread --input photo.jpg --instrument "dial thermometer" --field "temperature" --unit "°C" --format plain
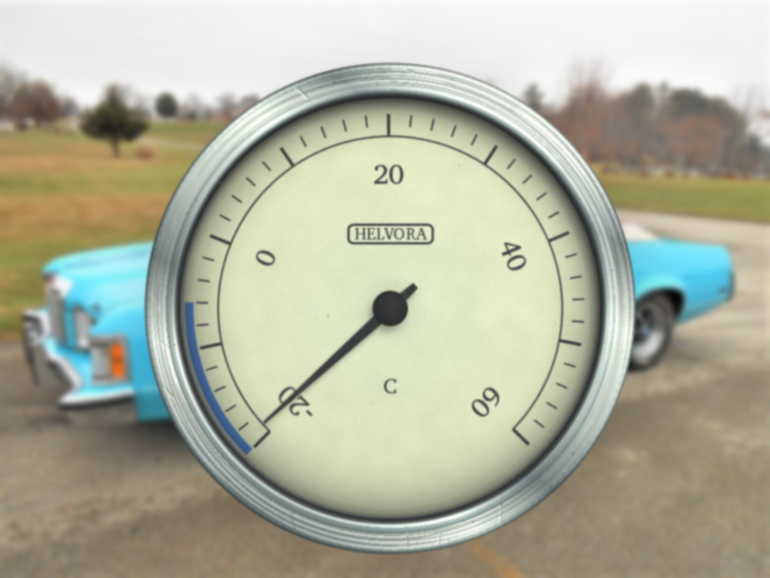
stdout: -19 °C
